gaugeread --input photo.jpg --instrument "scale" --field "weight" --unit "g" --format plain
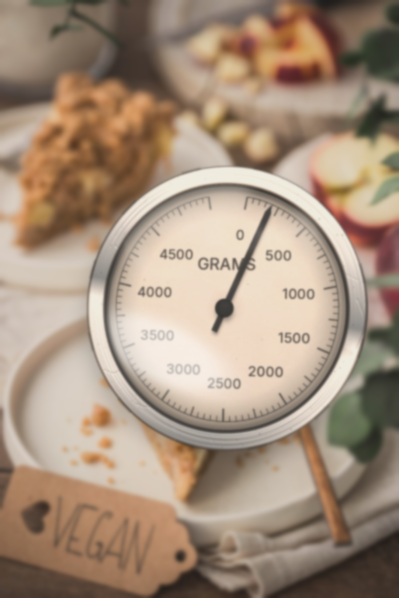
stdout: 200 g
